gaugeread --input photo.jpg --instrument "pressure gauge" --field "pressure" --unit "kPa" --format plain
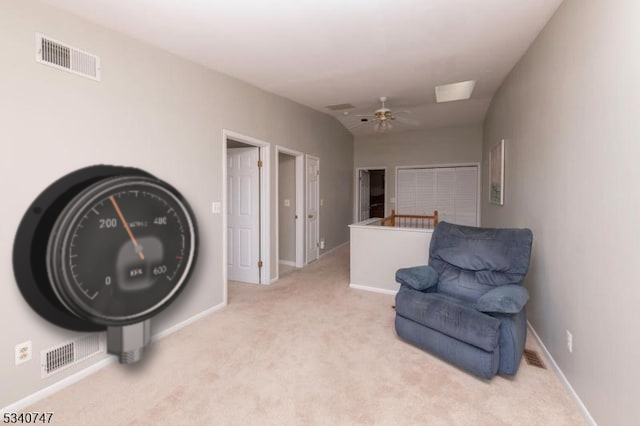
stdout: 240 kPa
